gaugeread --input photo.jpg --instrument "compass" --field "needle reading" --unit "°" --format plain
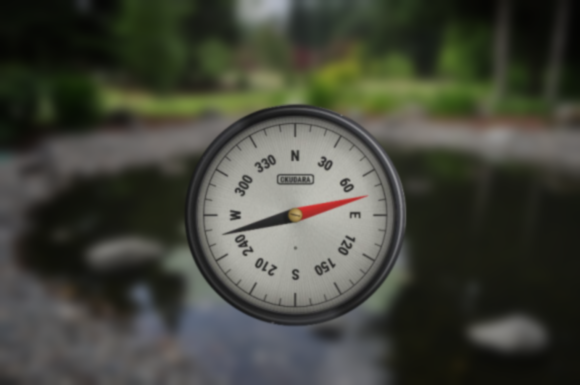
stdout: 75 °
